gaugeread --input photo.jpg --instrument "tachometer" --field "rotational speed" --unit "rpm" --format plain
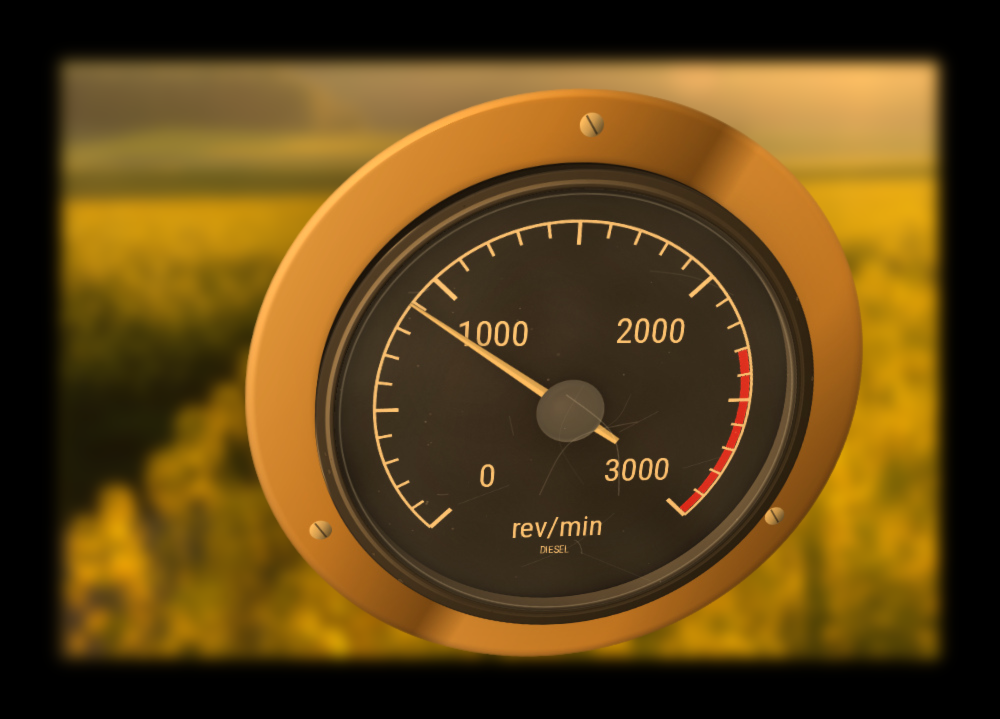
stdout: 900 rpm
